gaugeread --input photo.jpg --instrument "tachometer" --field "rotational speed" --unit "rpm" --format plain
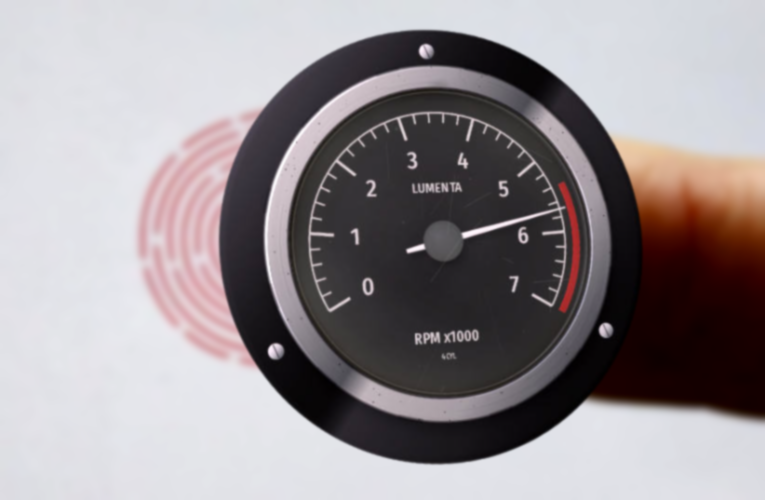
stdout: 5700 rpm
